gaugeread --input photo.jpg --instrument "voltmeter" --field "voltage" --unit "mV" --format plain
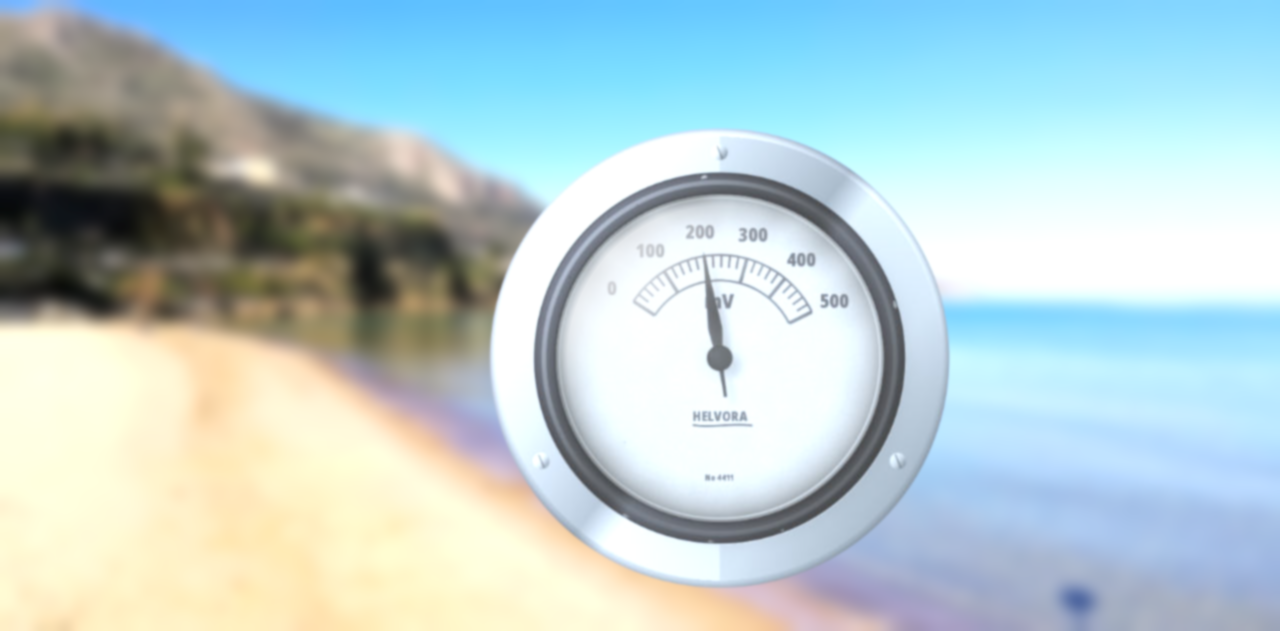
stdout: 200 mV
